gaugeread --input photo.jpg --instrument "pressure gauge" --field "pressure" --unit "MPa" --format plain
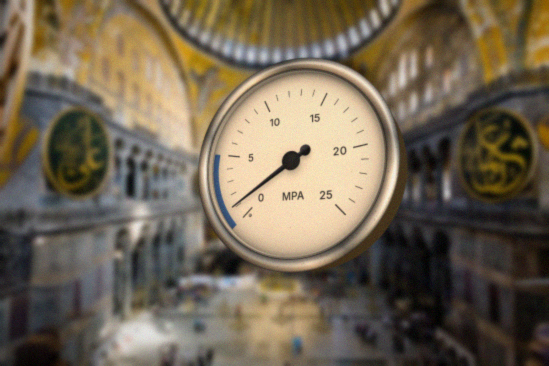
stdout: 1 MPa
